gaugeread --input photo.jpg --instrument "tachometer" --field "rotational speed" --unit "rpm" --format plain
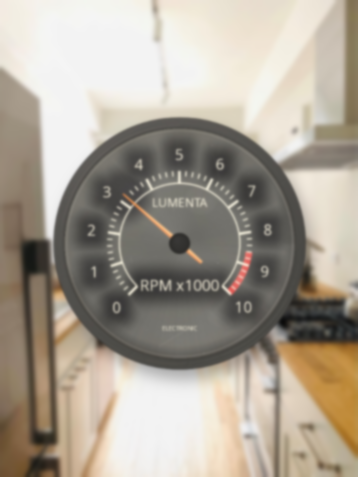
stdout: 3200 rpm
